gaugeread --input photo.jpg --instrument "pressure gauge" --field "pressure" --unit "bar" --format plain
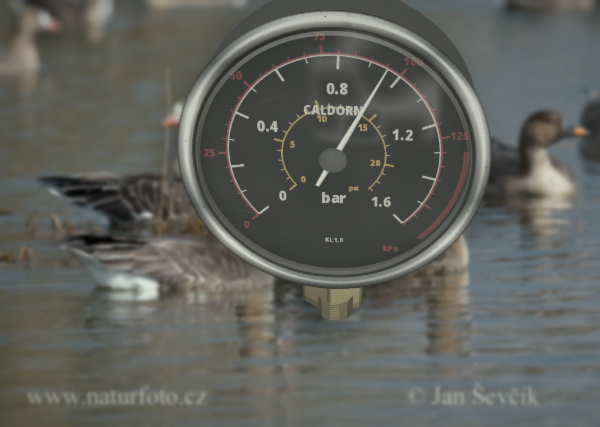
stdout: 0.95 bar
